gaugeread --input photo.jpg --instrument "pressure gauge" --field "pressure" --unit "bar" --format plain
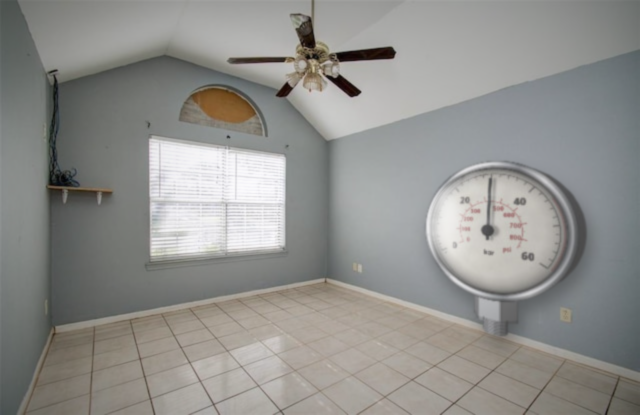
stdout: 30 bar
